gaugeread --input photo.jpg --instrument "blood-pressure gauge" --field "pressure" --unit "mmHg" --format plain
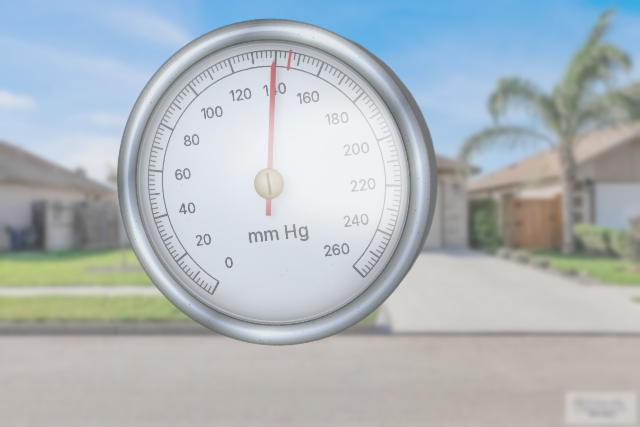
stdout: 140 mmHg
